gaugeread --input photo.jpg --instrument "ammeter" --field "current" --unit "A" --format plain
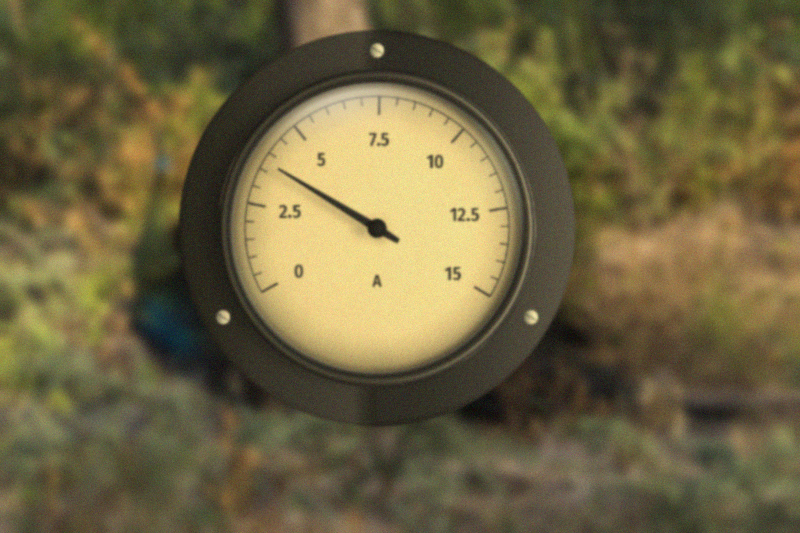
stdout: 3.75 A
